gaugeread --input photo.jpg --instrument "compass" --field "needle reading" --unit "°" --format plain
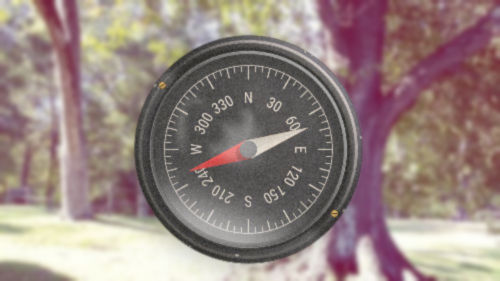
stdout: 250 °
